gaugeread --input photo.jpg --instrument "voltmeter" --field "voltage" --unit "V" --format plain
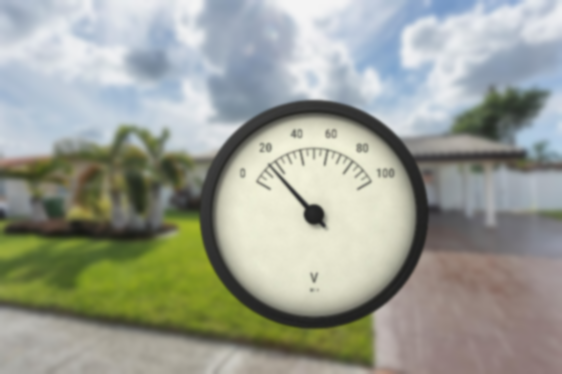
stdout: 15 V
